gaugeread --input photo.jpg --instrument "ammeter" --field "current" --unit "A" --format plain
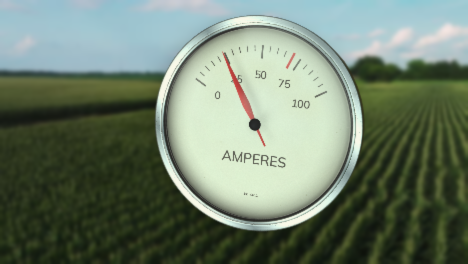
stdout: 25 A
